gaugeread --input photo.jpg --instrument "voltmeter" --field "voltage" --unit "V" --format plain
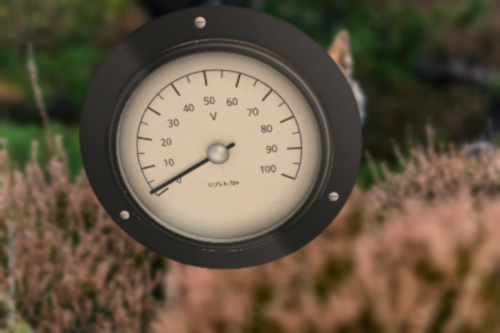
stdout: 2.5 V
